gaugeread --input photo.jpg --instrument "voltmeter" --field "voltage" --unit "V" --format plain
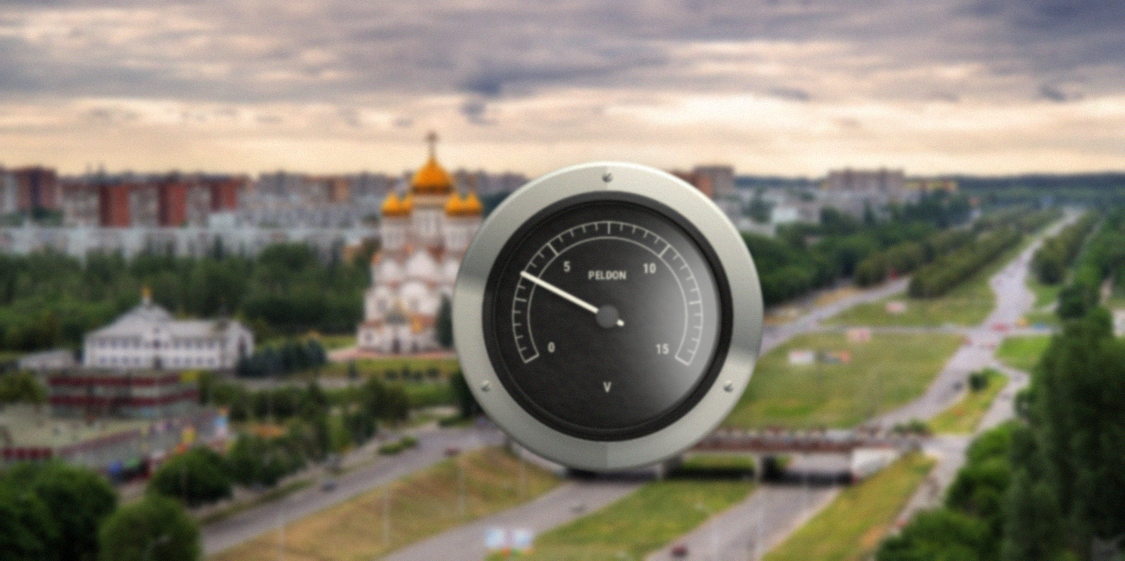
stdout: 3.5 V
